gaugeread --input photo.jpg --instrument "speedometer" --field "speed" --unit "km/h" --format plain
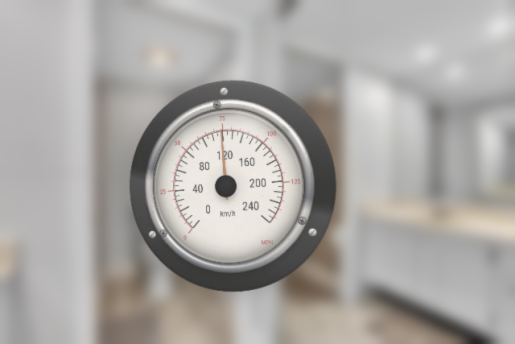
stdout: 120 km/h
